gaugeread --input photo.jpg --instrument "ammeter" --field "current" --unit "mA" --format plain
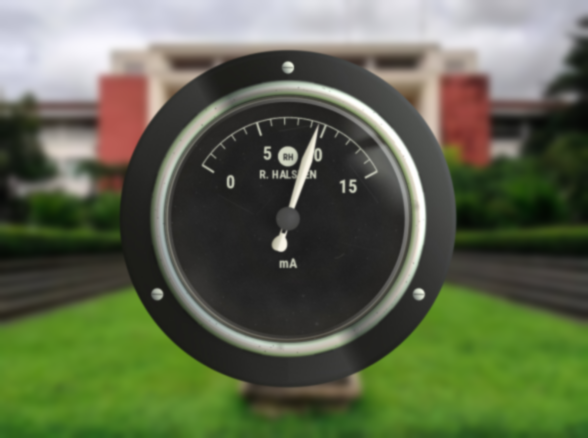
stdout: 9.5 mA
